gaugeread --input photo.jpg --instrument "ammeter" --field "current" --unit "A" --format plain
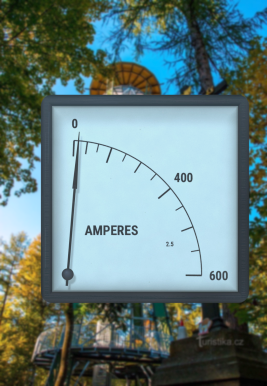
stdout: 50 A
